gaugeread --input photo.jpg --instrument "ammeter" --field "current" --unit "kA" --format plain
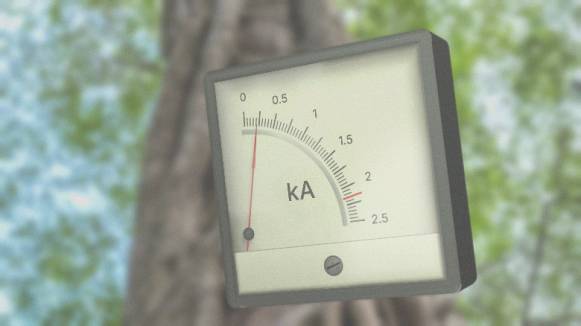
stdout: 0.25 kA
